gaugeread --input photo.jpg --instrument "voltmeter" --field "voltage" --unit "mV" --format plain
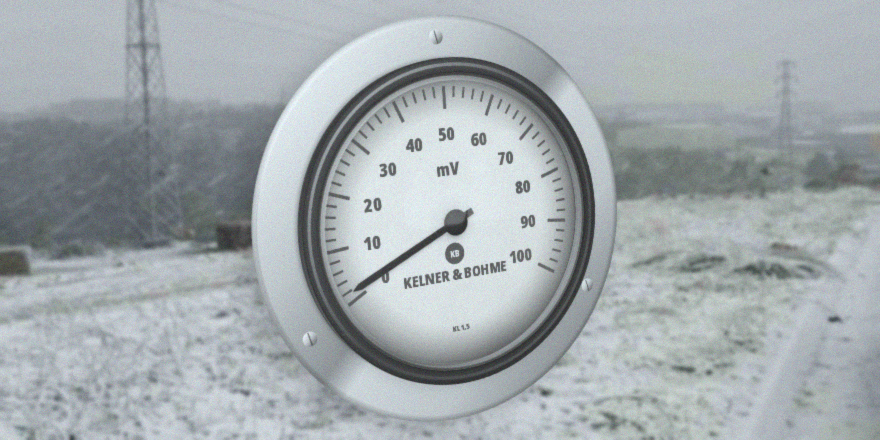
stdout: 2 mV
